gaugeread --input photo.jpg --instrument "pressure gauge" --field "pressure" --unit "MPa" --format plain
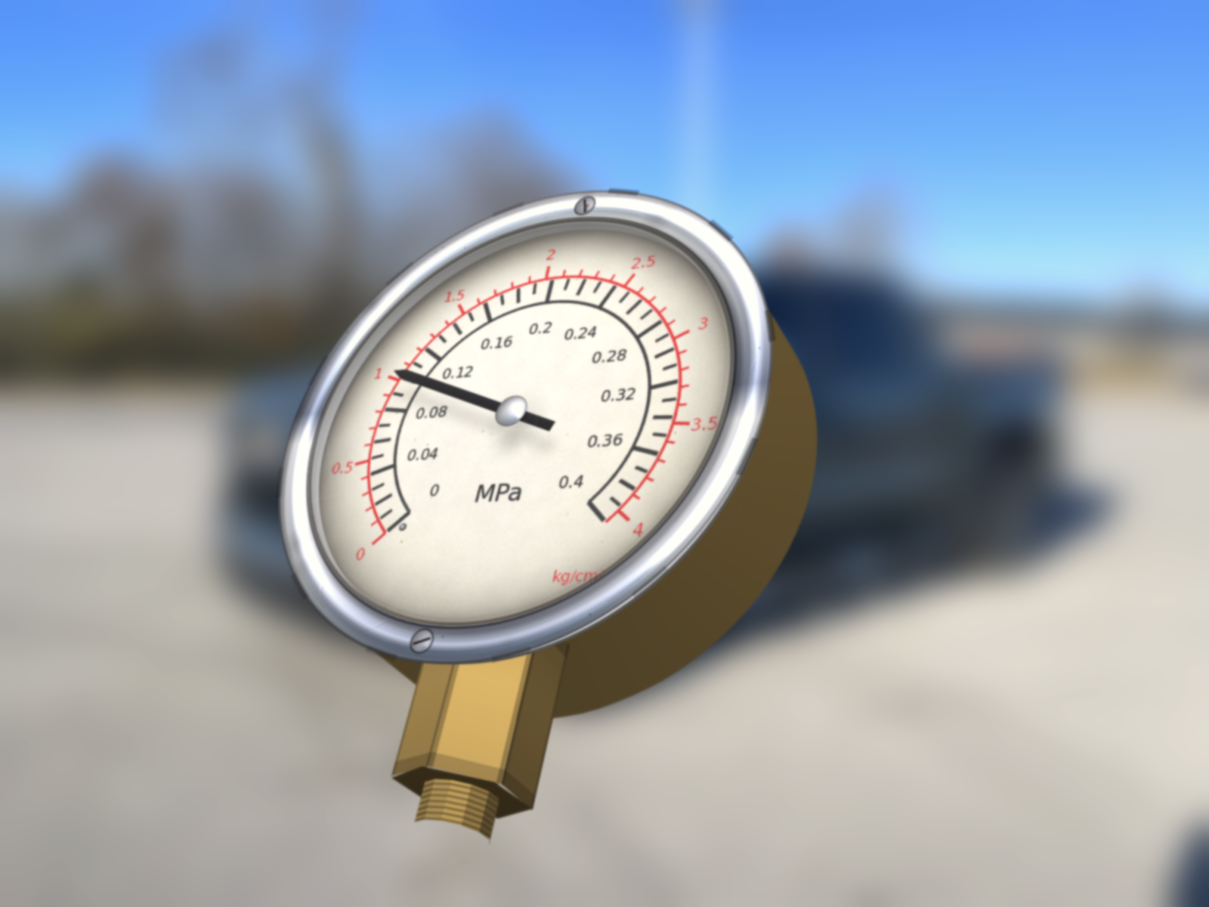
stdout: 0.1 MPa
